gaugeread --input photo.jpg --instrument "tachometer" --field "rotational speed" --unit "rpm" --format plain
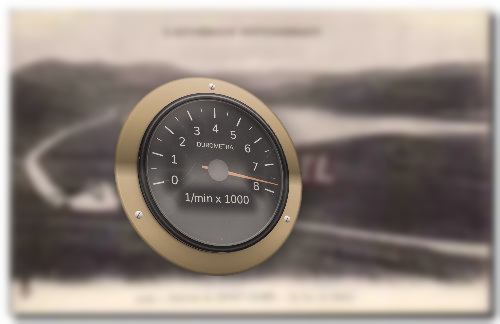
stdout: 7750 rpm
